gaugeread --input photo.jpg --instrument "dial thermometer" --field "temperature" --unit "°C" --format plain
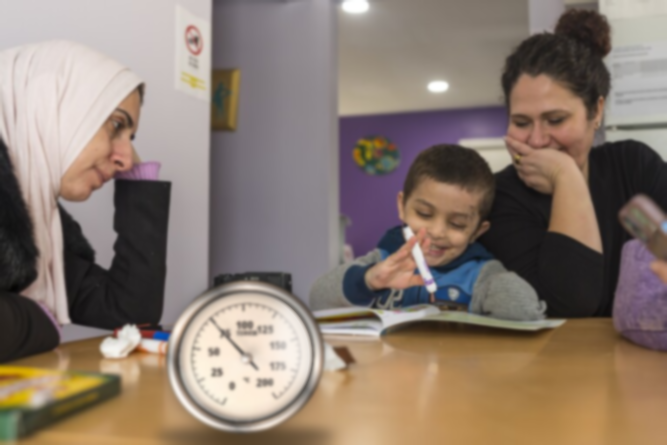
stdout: 75 °C
